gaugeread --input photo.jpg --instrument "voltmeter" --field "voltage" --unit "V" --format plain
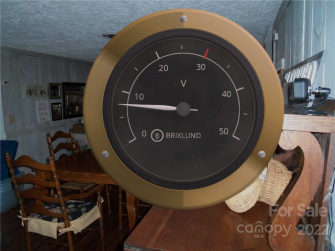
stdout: 7.5 V
